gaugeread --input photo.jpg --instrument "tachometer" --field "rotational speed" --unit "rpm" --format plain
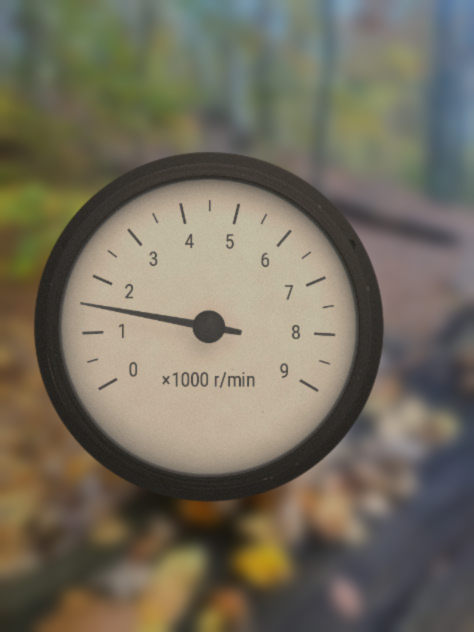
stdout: 1500 rpm
